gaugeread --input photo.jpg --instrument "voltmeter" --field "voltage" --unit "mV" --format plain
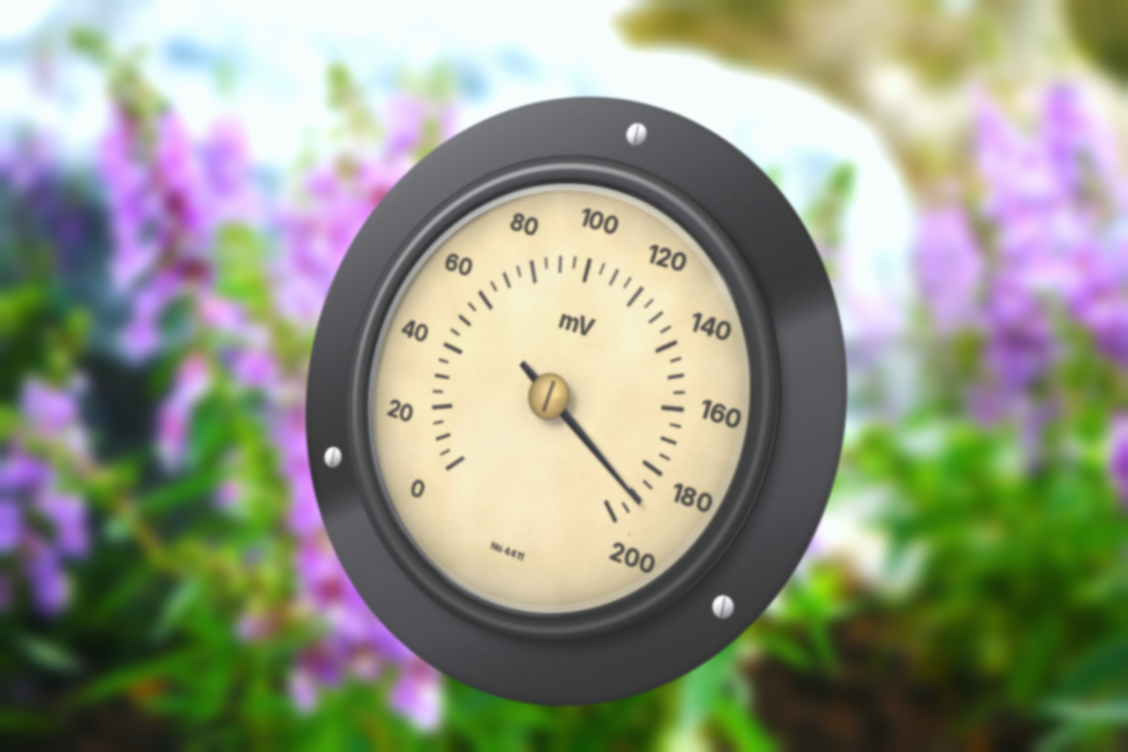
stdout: 190 mV
